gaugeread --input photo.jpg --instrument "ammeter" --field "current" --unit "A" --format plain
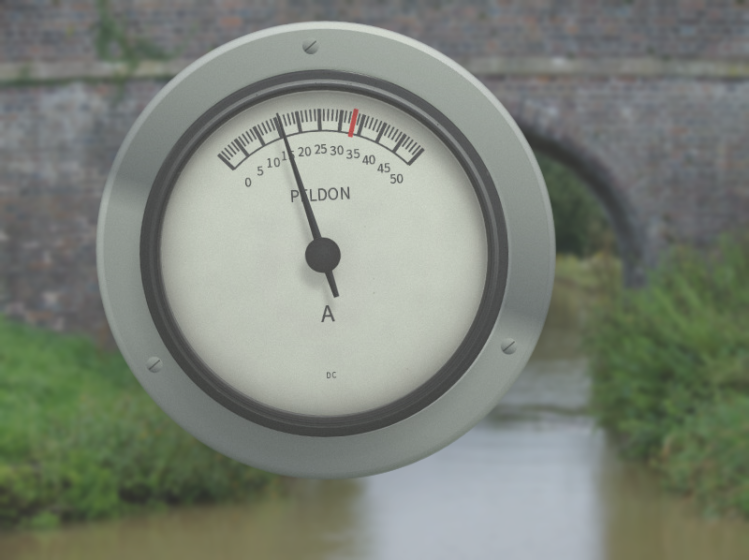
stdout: 16 A
